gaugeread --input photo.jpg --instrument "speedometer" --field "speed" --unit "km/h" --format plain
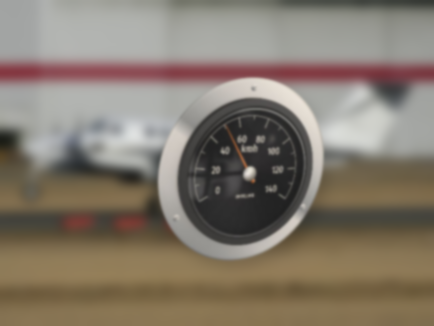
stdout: 50 km/h
